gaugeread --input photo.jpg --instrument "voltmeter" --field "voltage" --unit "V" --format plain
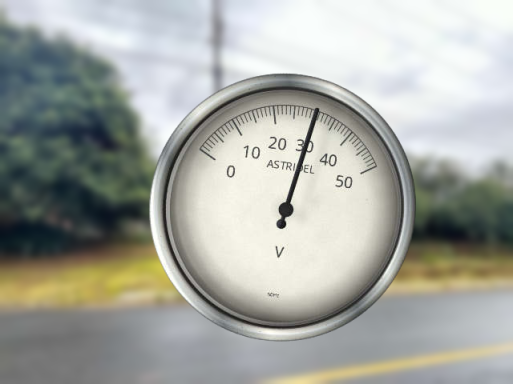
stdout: 30 V
